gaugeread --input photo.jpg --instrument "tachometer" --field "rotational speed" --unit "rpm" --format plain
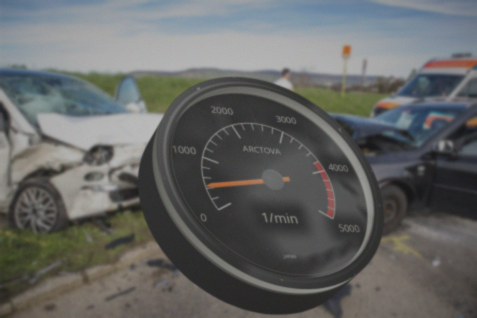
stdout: 400 rpm
